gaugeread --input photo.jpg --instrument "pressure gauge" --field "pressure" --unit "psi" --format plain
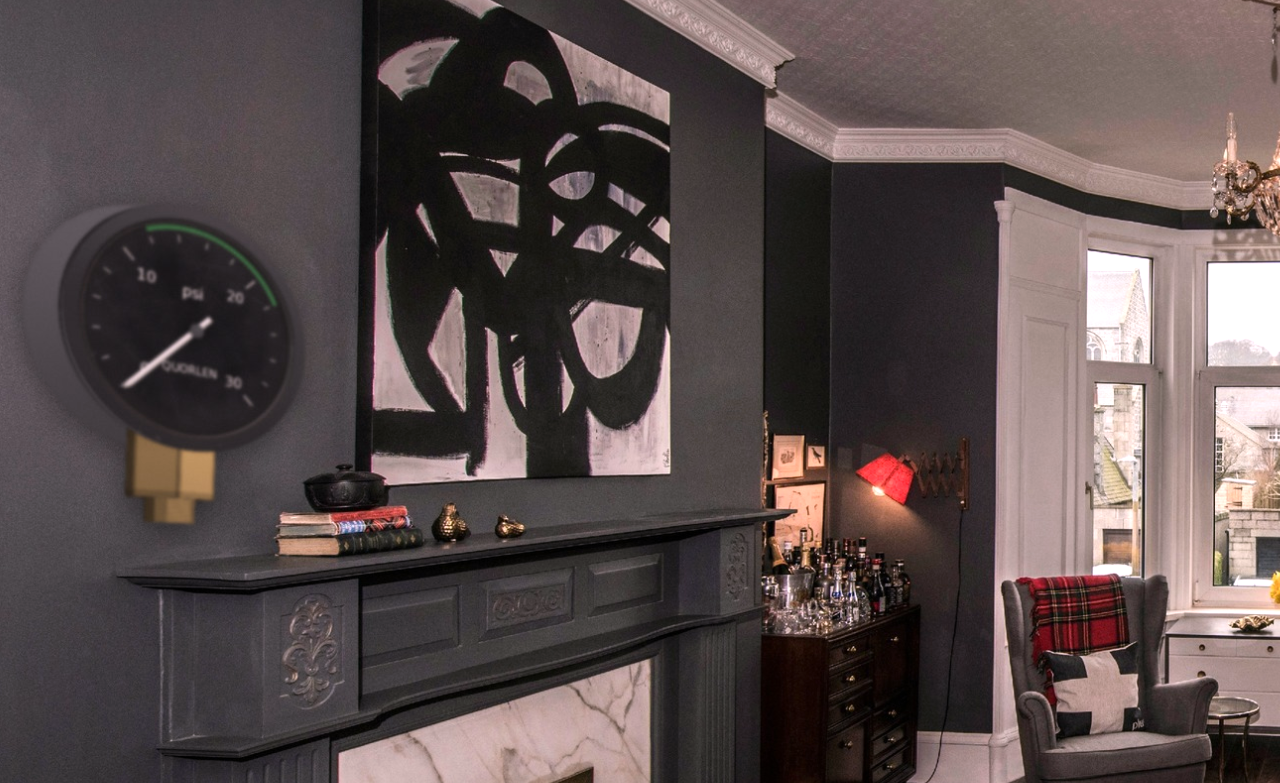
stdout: 0 psi
